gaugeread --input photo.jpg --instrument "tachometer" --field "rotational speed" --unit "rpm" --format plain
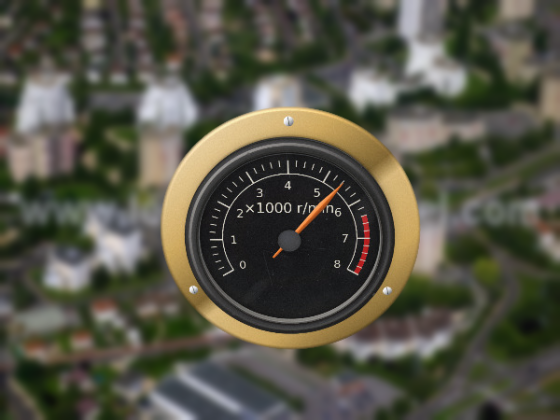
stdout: 5400 rpm
